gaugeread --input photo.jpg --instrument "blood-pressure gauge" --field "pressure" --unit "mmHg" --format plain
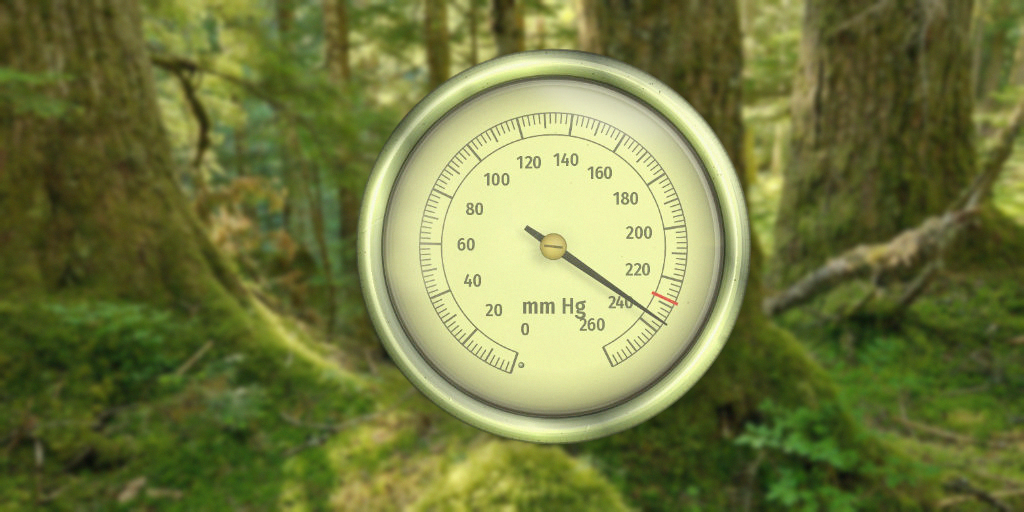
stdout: 236 mmHg
